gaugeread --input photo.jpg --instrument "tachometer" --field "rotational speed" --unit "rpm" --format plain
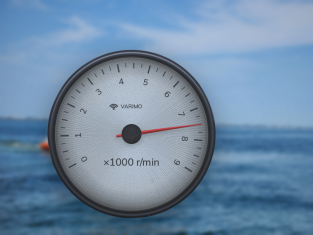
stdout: 7500 rpm
